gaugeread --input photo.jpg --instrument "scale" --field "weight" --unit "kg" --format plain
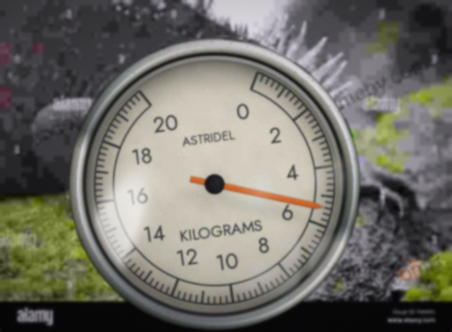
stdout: 5.4 kg
